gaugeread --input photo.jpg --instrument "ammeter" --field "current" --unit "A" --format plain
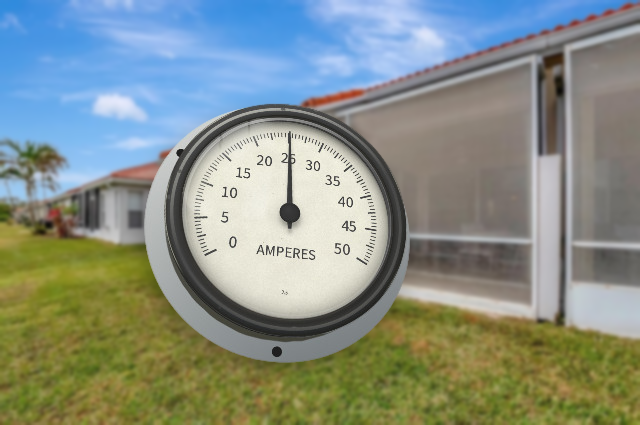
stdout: 25 A
